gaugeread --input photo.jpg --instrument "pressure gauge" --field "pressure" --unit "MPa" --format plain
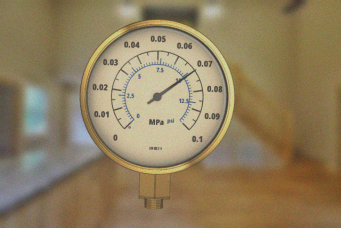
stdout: 0.07 MPa
